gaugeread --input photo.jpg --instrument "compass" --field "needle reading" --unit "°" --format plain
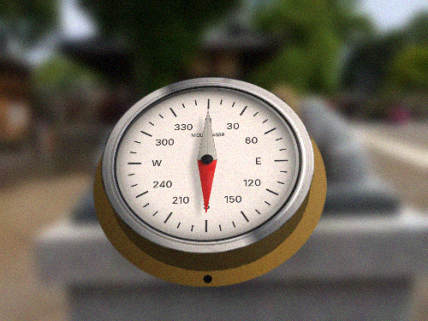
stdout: 180 °
